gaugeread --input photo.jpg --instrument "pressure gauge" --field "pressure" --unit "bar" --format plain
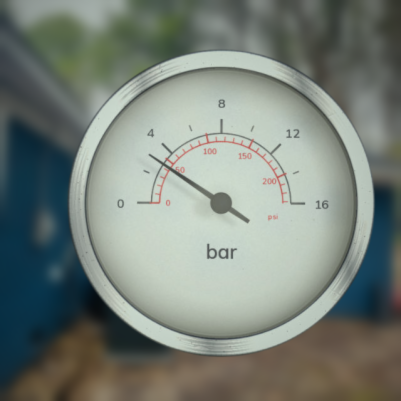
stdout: 3 bar
